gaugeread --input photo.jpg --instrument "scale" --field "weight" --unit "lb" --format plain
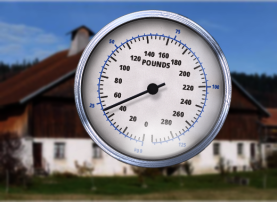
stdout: 48 lb
